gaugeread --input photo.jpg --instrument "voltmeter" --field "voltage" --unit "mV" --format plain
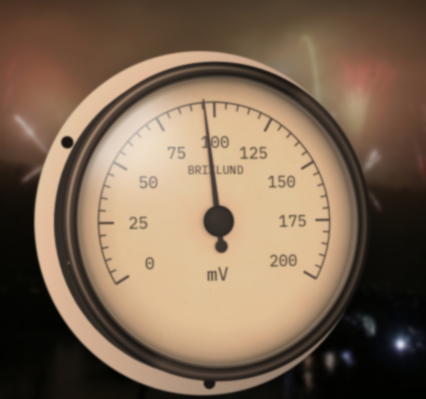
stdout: 95 mV
